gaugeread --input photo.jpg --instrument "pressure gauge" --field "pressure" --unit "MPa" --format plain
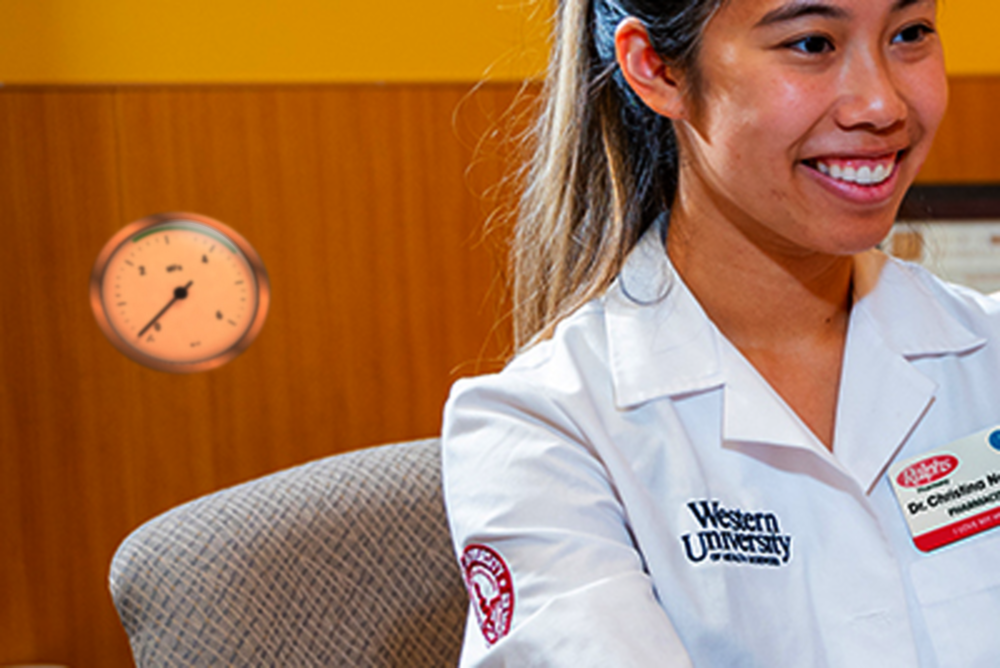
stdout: 0.2 MPa
